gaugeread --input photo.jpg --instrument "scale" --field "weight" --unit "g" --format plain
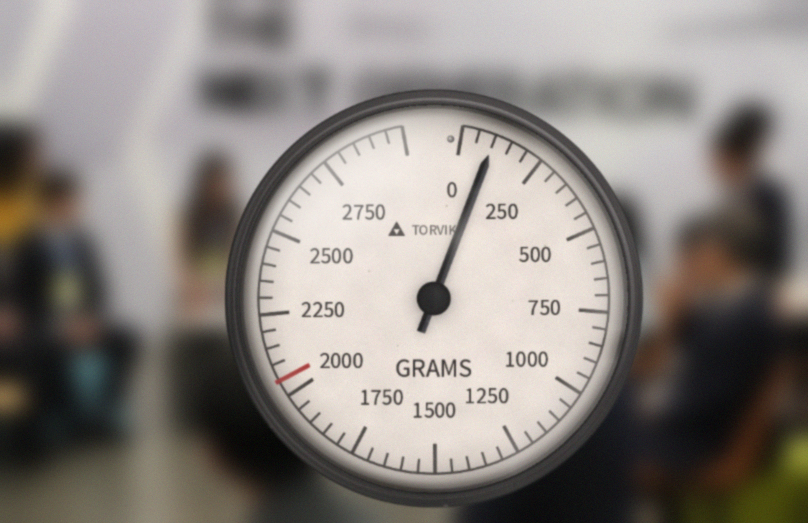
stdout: 100 g
